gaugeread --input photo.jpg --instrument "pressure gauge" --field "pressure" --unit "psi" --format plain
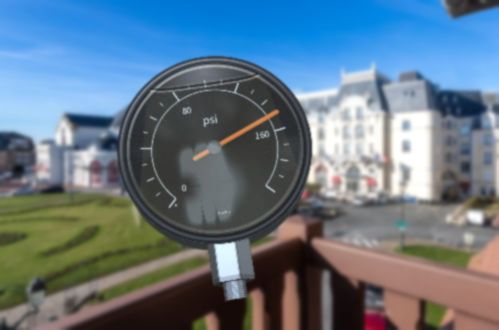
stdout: 150 psi
